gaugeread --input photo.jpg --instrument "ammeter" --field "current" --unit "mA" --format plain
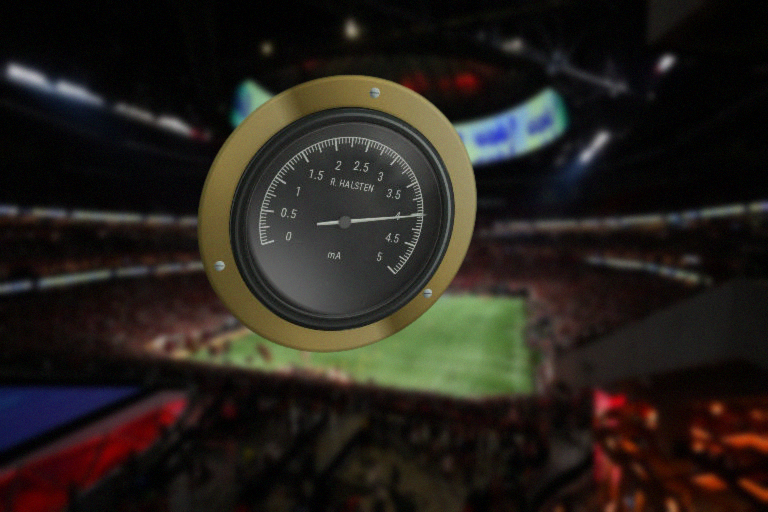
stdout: 4 mA
